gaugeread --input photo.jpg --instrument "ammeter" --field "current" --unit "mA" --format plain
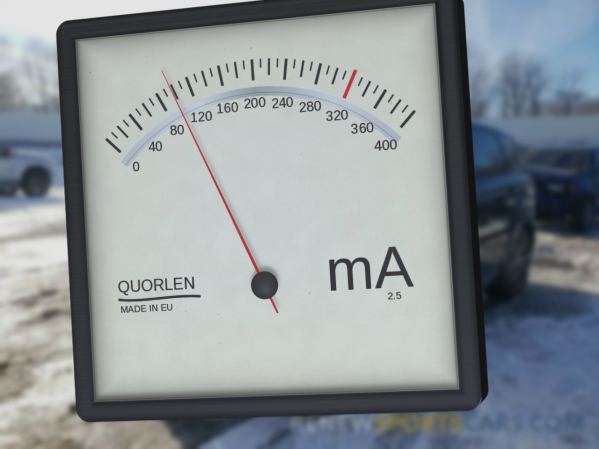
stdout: 100 mA
